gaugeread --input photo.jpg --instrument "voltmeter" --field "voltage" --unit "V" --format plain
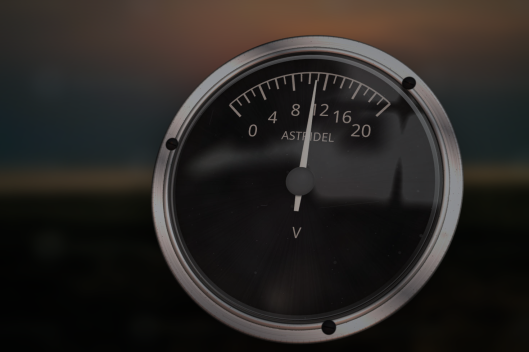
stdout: 11 V
